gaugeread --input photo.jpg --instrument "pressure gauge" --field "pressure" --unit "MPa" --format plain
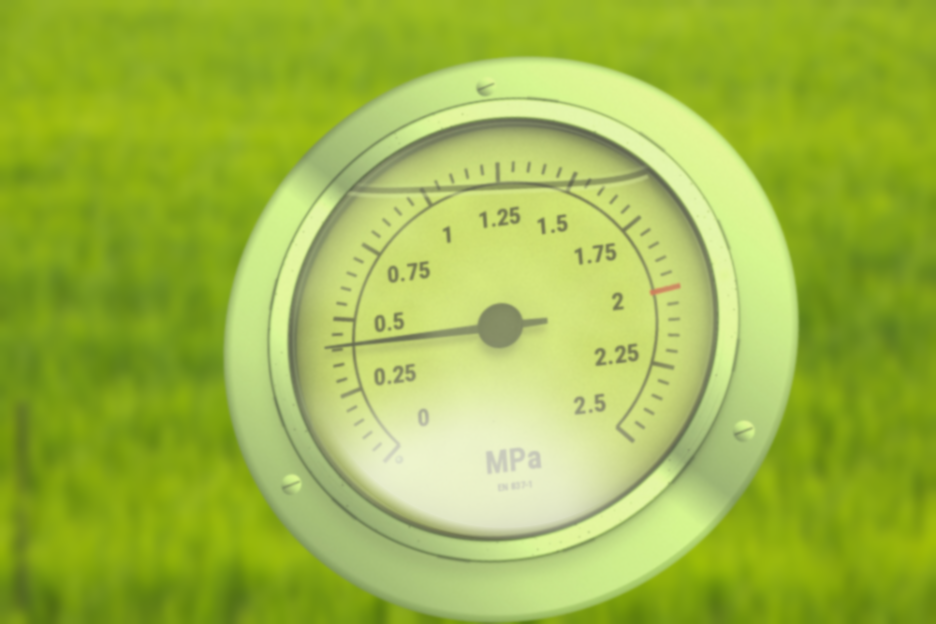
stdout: 0.4 MPa
